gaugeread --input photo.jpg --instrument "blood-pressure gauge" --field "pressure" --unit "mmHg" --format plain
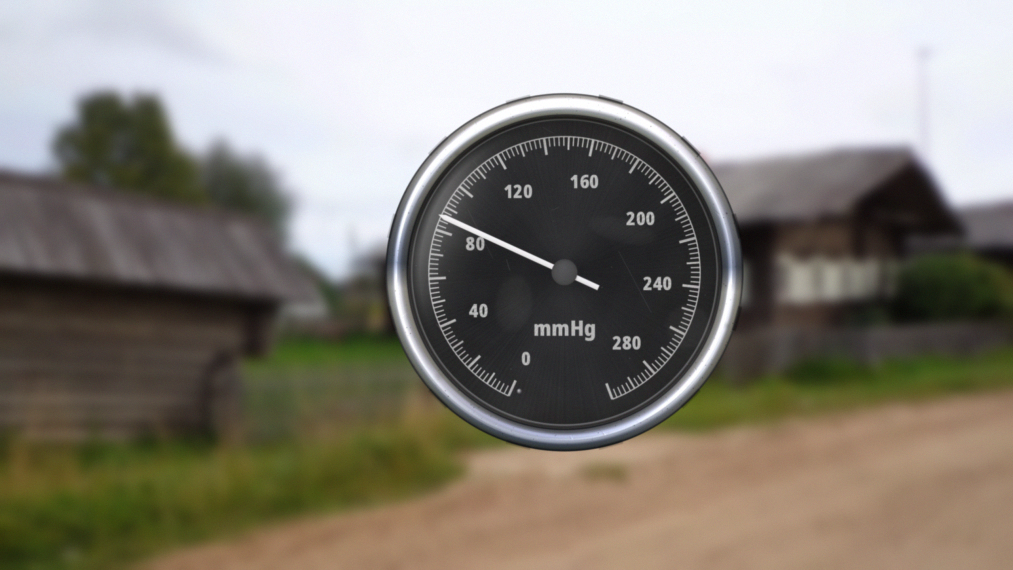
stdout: 86 mmHg
